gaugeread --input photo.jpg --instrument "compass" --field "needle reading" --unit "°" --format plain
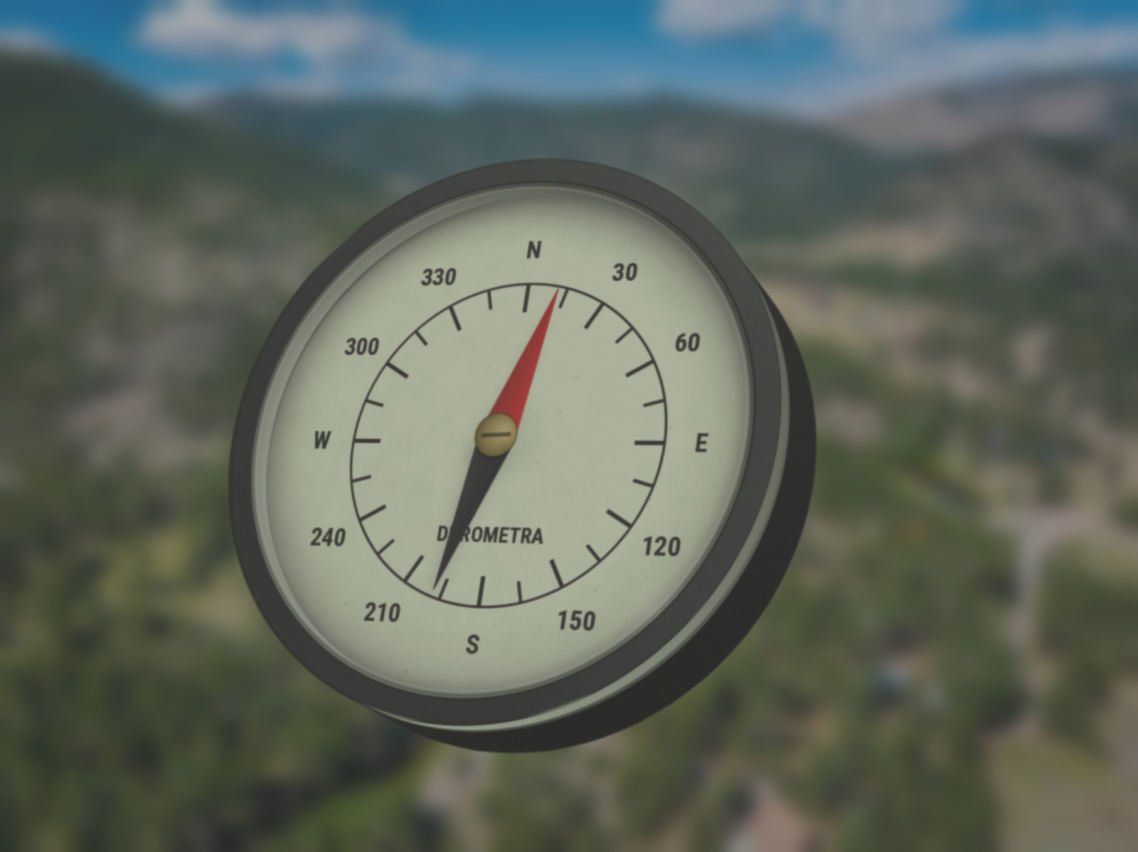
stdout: 15 °
